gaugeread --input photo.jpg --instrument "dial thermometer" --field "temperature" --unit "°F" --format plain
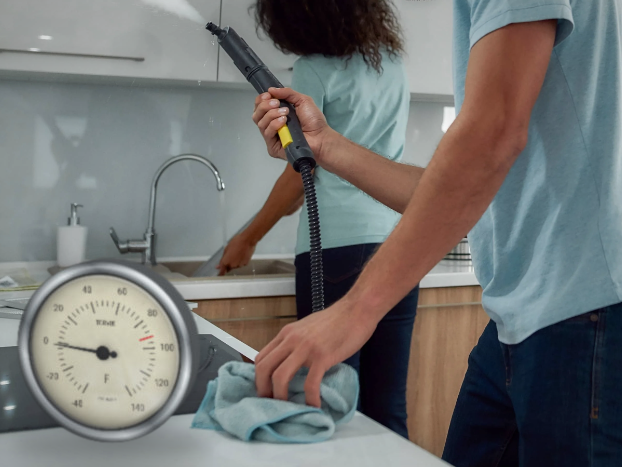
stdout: 0 °F
